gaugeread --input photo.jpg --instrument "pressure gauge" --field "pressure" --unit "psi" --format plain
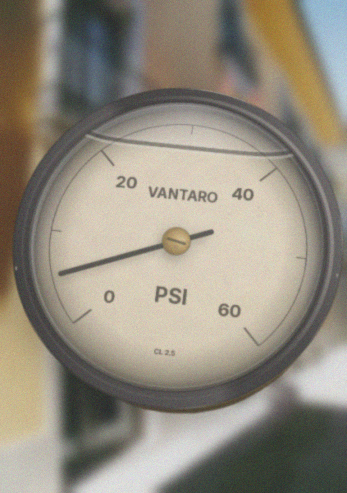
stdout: 5 psi
